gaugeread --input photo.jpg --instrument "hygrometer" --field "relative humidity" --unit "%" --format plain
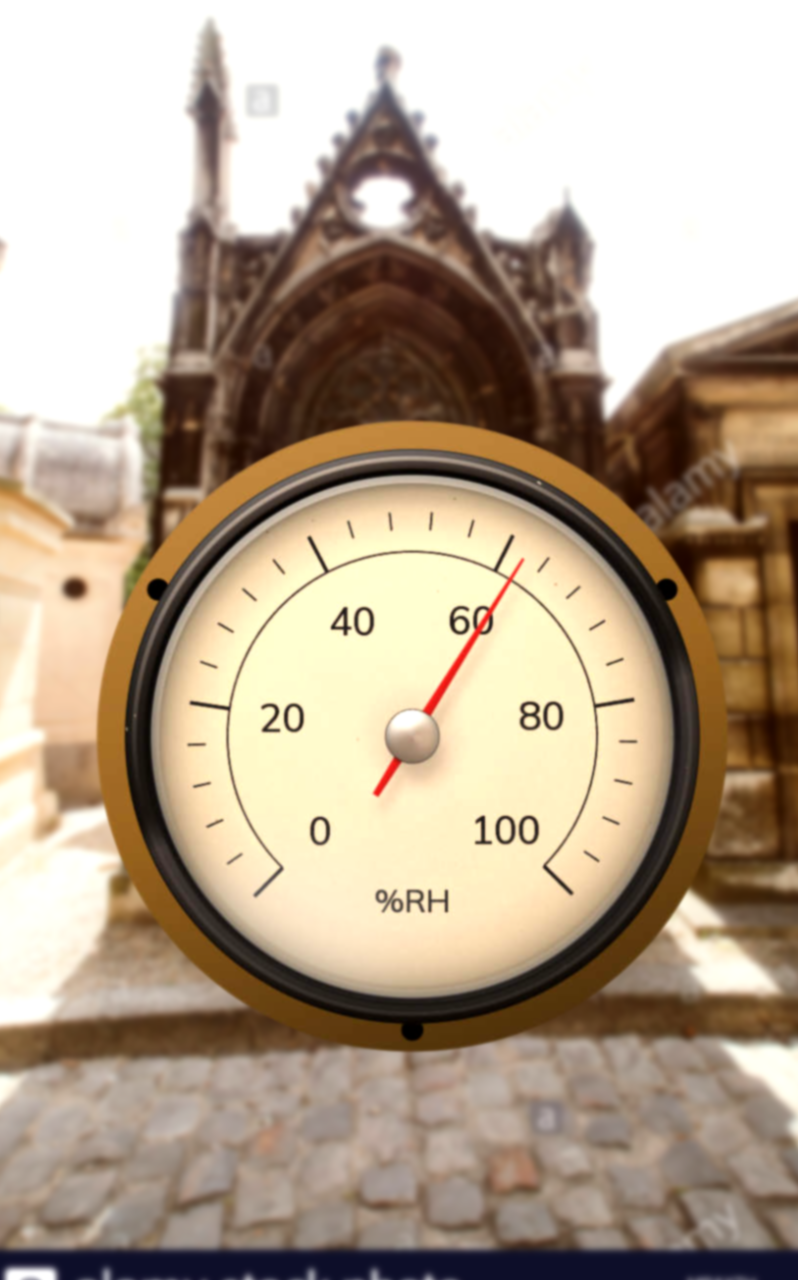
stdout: 62 %
